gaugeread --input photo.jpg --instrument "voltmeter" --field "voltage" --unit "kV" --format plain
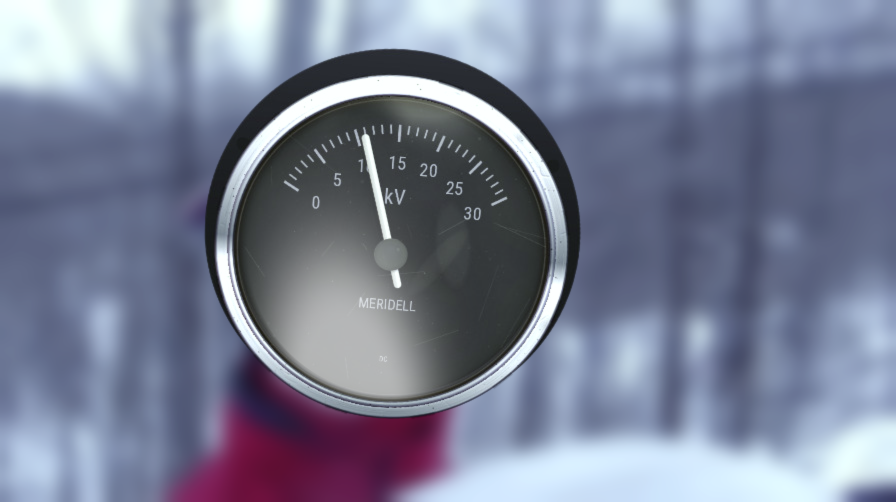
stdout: 11 kV
